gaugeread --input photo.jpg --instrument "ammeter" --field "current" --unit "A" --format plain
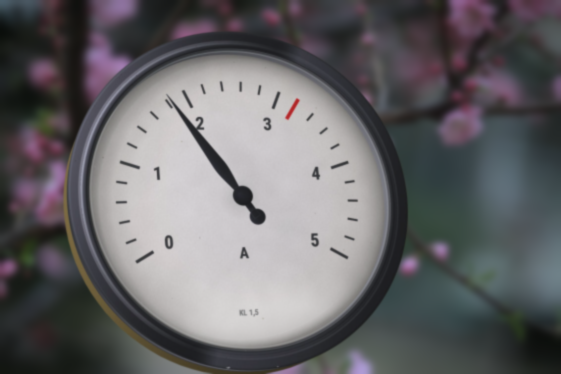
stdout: 1.8 A
